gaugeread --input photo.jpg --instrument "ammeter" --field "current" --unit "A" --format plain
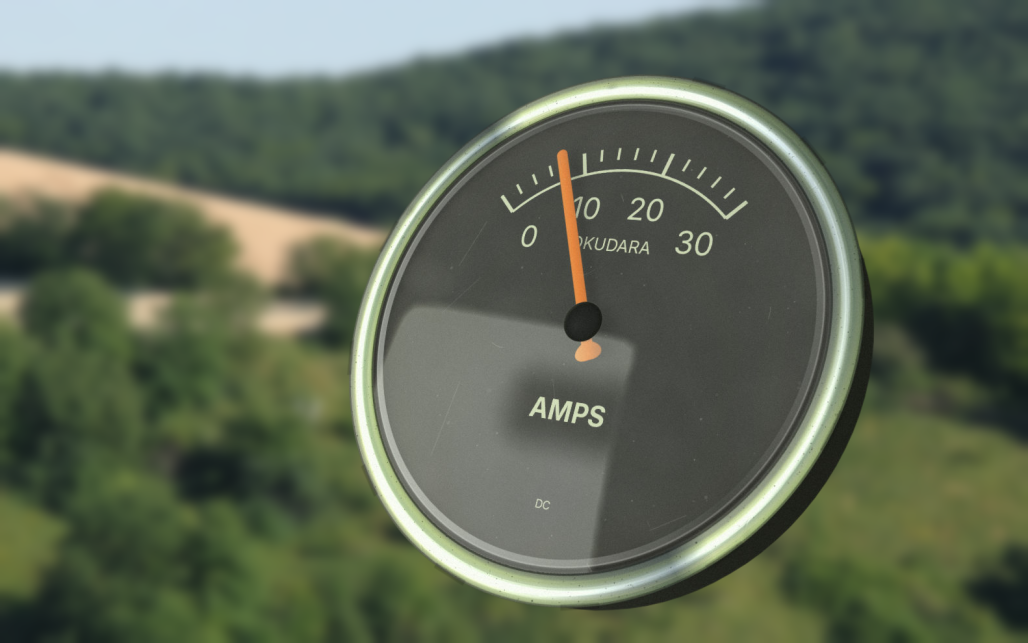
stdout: 8 A
